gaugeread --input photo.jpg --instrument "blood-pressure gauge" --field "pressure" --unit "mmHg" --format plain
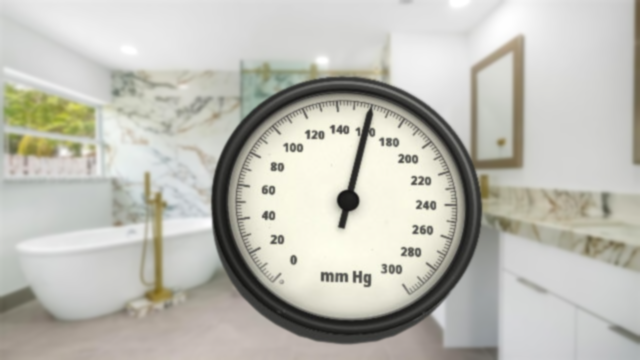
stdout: 160 mmHg
